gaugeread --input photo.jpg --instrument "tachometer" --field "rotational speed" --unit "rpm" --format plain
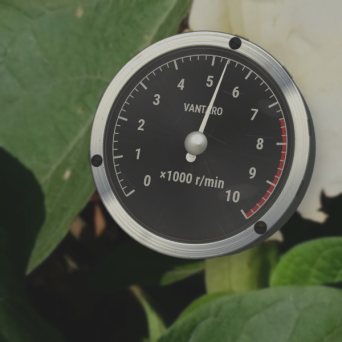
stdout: 5400 rpm
